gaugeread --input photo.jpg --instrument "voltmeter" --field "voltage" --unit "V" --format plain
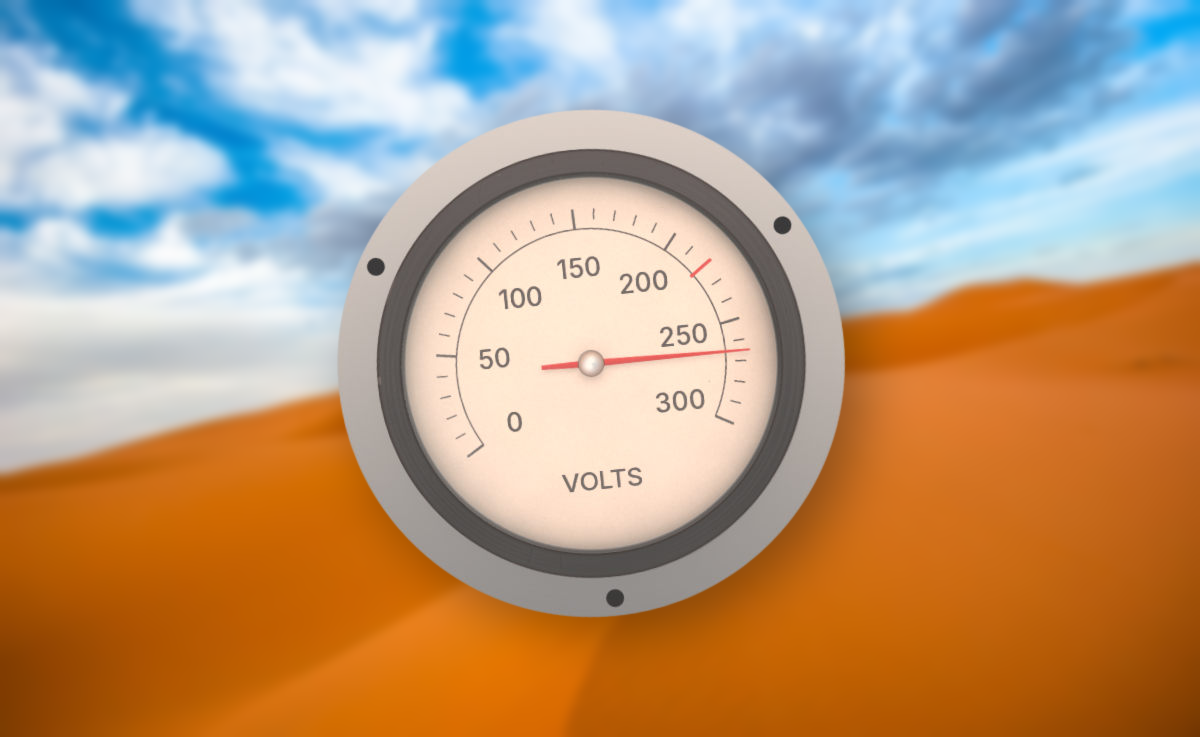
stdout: 265 V
